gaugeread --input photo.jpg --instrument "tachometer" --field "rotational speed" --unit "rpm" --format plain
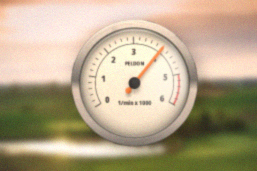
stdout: 4000 rpm
